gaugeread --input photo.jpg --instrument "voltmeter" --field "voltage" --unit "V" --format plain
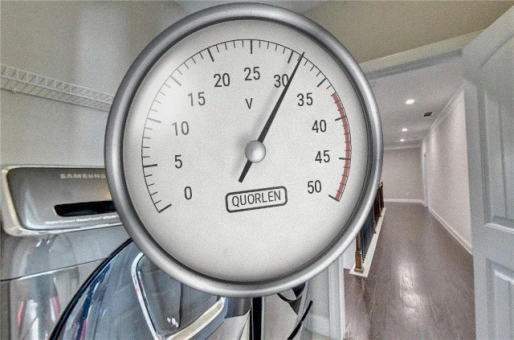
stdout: 31 V
